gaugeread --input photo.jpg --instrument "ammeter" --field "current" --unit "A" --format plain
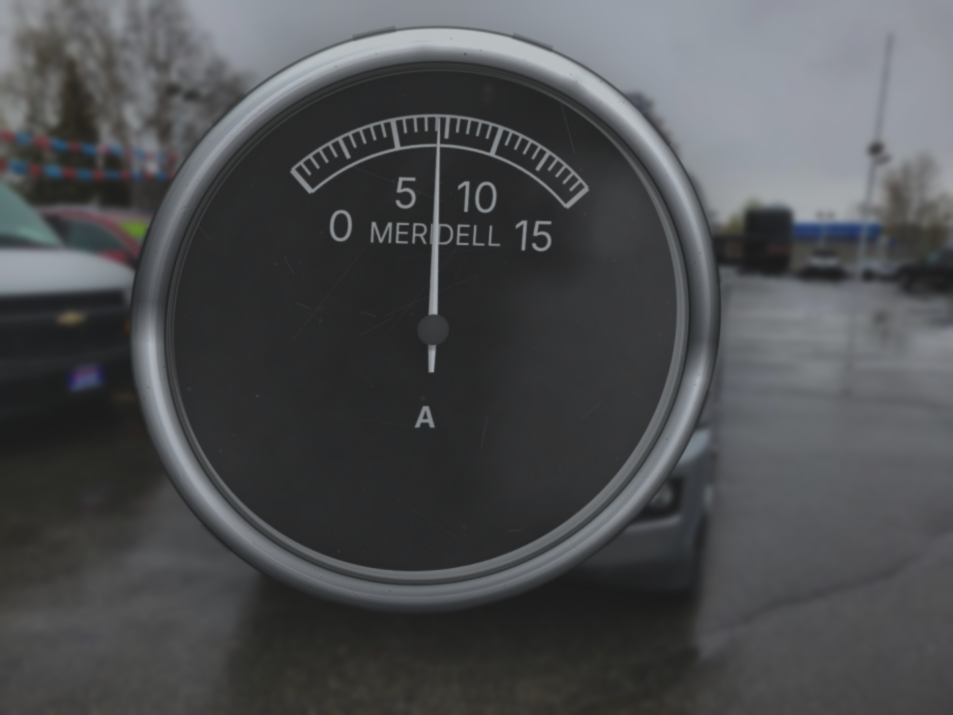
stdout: 7 A
